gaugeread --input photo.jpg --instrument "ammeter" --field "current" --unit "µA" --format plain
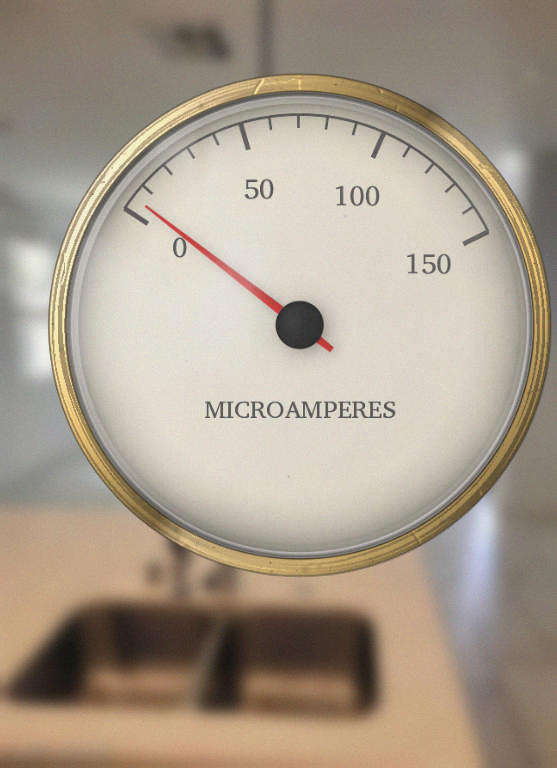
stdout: 5 µA
